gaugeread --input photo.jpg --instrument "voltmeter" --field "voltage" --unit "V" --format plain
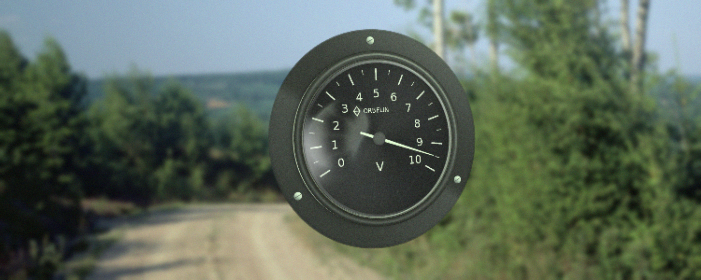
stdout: 9.5 V
